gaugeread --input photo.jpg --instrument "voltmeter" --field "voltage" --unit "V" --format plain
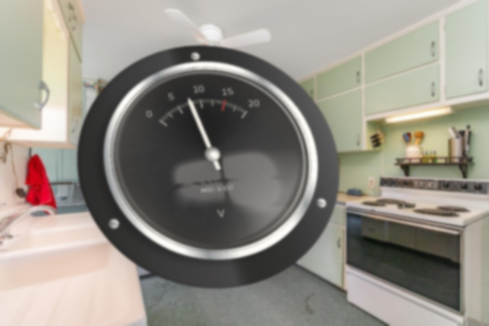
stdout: 7.5 V
